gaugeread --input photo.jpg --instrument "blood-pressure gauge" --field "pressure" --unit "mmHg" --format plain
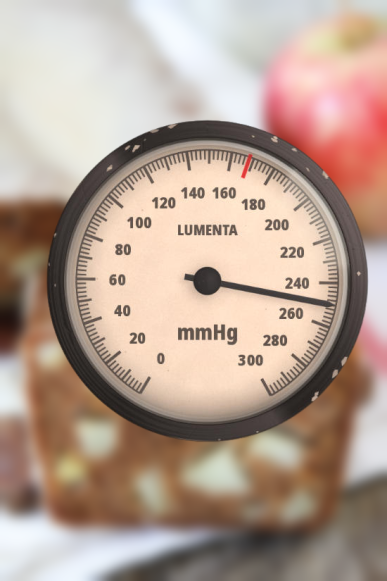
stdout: 250 mmHg
